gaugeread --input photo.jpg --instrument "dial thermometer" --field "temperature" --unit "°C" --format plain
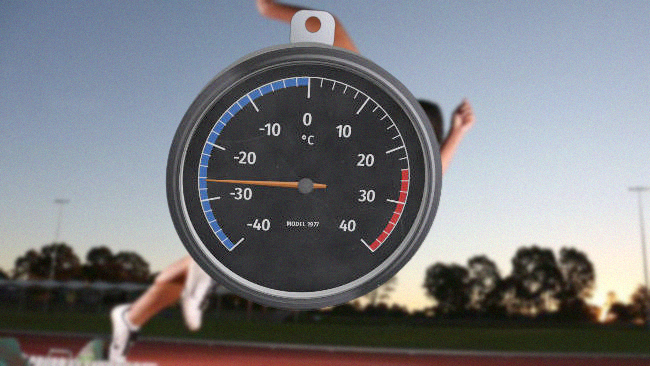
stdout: -26 °C
